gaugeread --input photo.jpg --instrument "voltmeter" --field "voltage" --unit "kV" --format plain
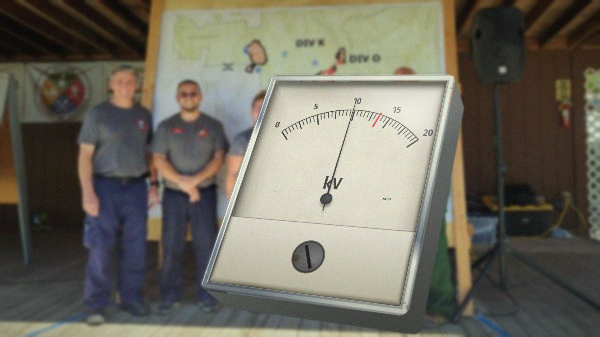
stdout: 10 kV
